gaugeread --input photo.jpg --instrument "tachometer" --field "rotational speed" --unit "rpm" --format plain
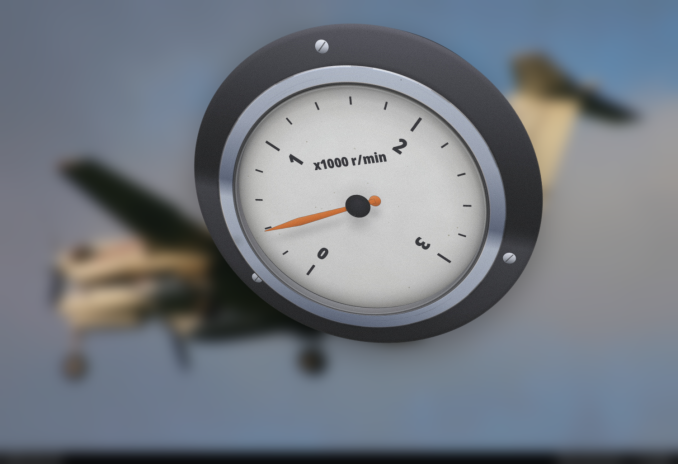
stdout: 400 rpm
